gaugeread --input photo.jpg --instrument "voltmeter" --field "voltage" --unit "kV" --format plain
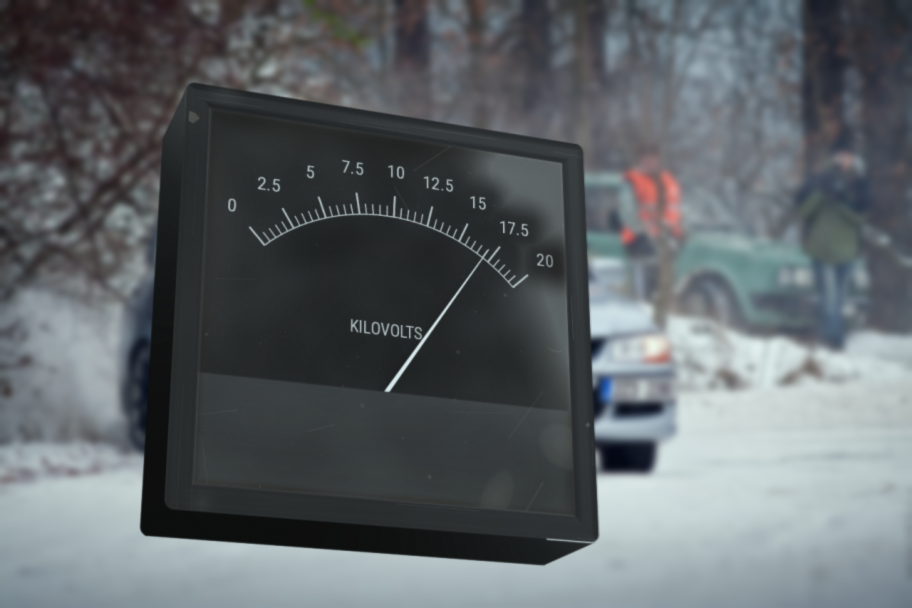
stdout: 17 kV
